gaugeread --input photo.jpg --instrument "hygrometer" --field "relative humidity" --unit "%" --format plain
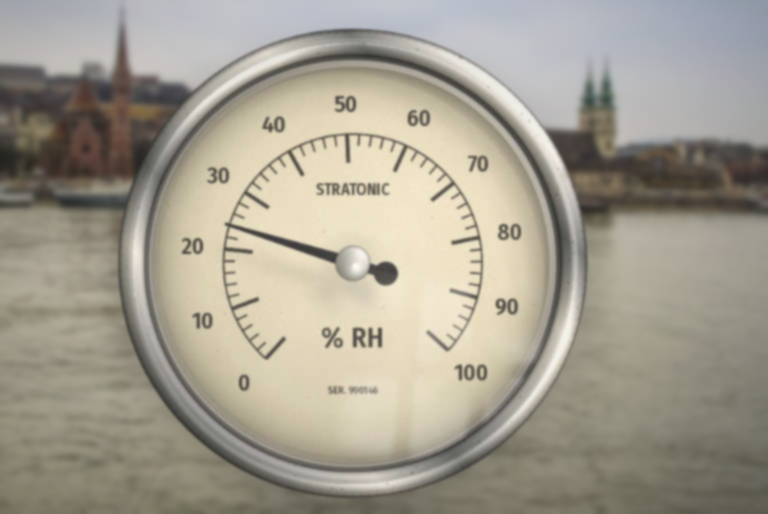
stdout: 24 %
